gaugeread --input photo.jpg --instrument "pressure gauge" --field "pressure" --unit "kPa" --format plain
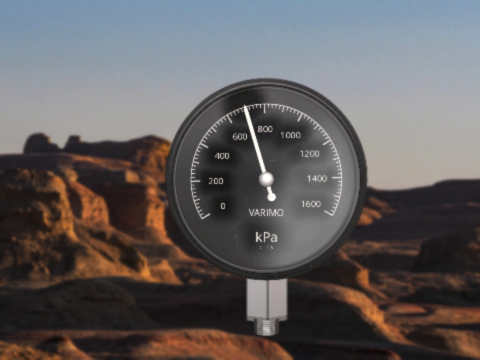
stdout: 700 kPa
